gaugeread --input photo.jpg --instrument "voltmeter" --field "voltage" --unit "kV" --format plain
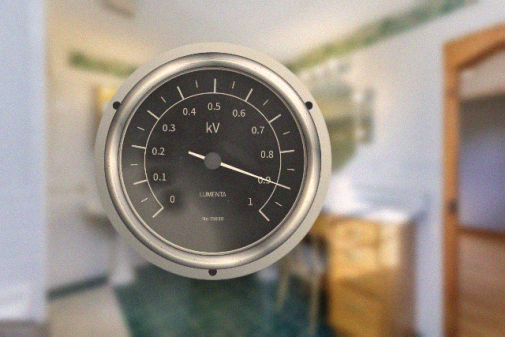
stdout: 0.9 kV
